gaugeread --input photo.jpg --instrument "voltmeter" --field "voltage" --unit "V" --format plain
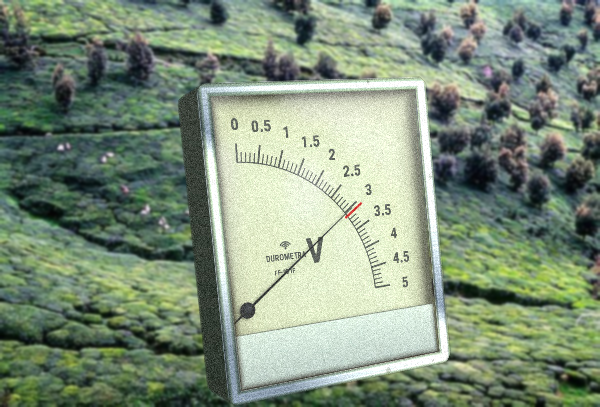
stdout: 3 V
